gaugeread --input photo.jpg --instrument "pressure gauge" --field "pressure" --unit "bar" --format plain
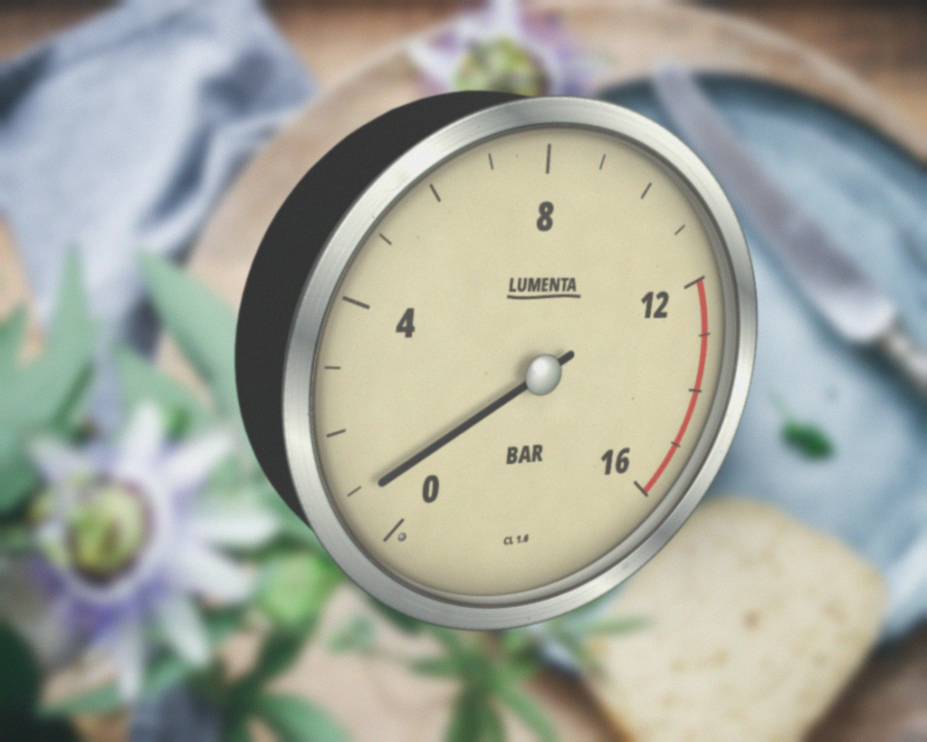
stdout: 1 bar
